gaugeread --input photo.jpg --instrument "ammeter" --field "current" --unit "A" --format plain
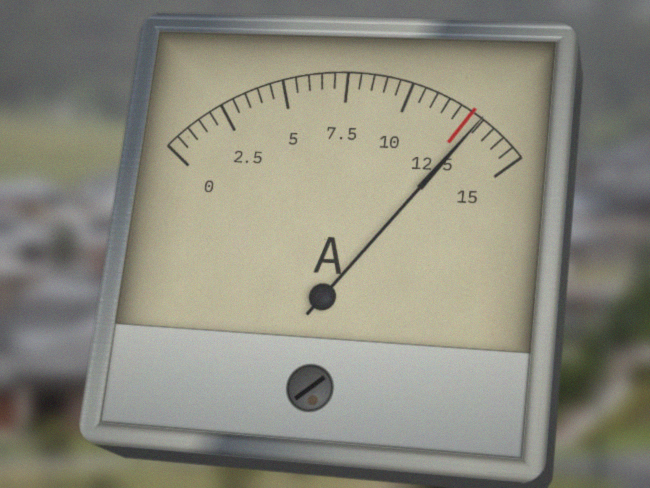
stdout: 13 A
